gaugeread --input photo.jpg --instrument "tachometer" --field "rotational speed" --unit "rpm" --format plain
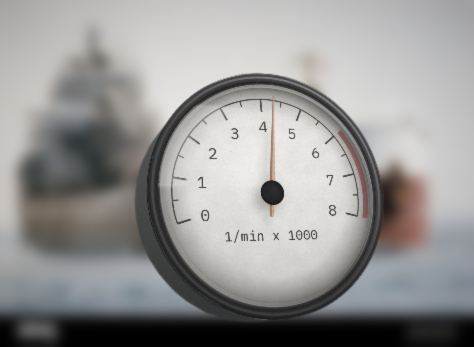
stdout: 4250 rpm
